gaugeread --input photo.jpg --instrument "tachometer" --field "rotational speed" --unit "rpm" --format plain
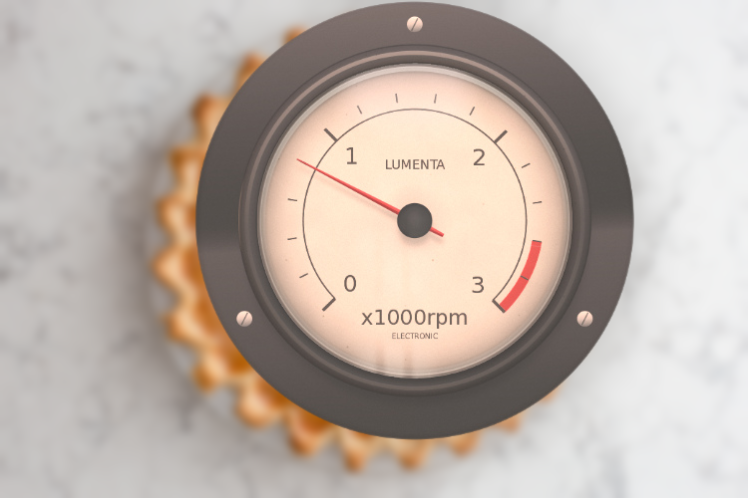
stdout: 800 rpm
